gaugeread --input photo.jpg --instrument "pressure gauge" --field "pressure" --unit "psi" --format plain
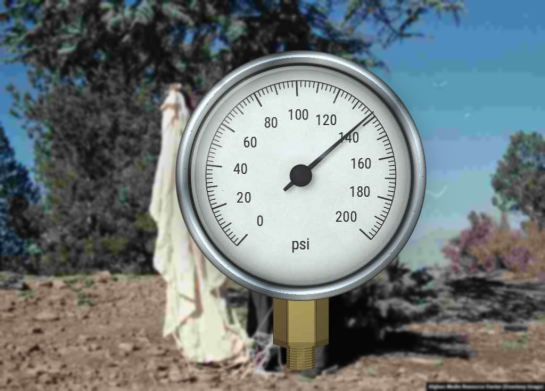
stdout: 138 psi
